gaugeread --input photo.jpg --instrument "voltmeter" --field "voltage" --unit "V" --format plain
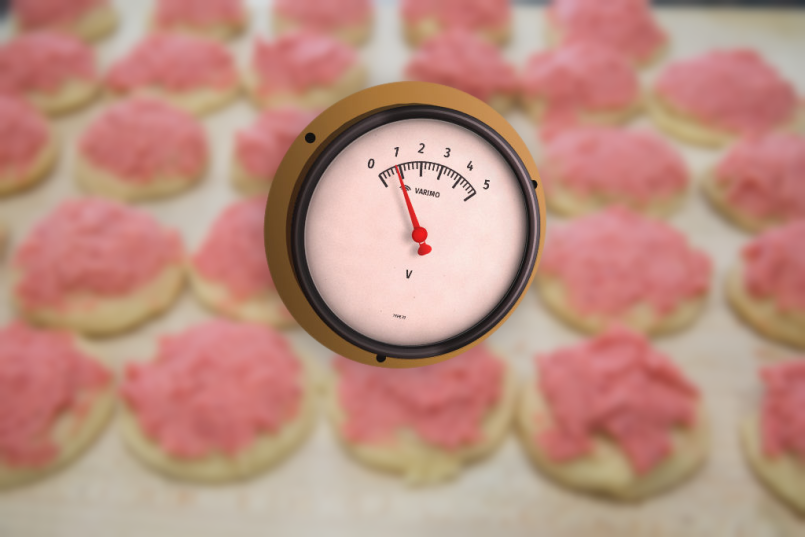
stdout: 0.8 V
